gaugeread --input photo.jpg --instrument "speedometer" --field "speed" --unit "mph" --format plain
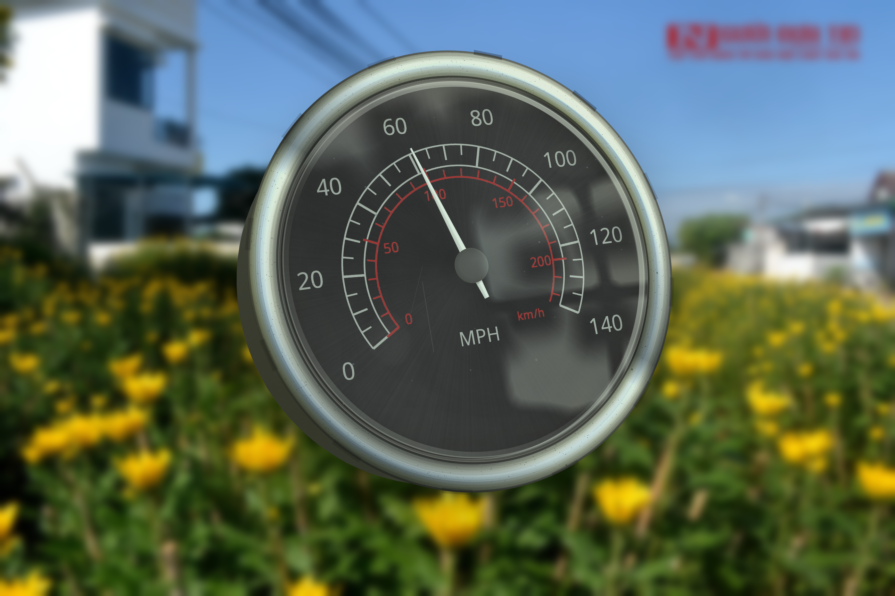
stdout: 60 mph
